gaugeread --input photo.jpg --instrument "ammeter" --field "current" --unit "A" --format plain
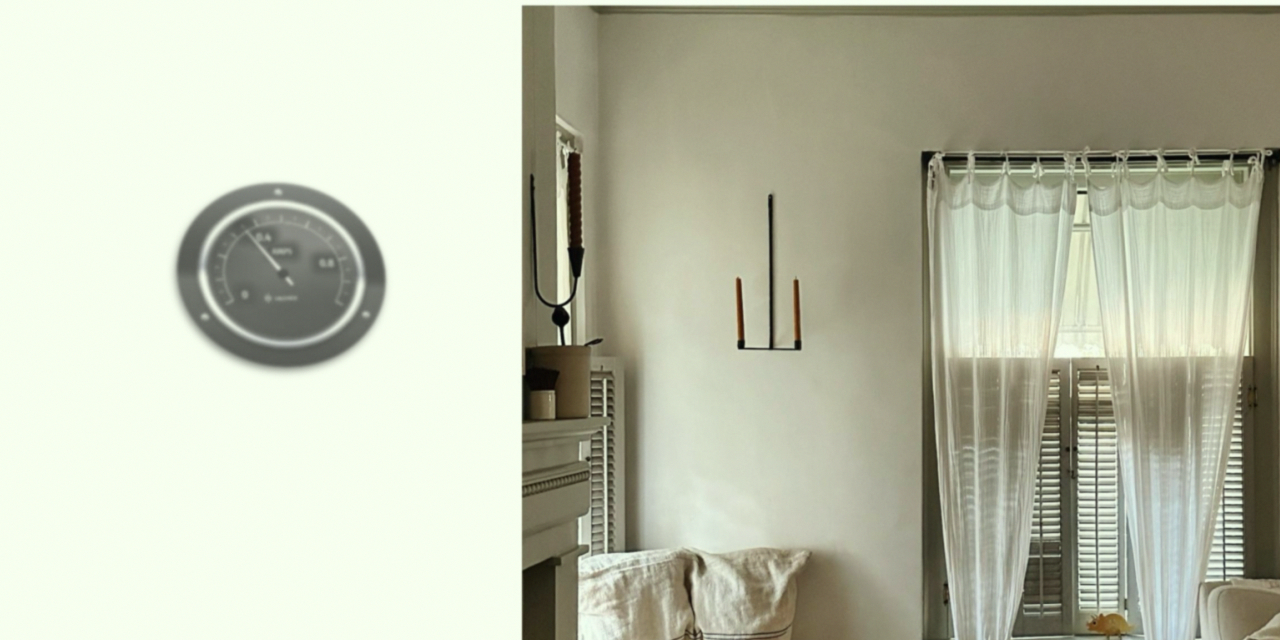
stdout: 0.35 A
